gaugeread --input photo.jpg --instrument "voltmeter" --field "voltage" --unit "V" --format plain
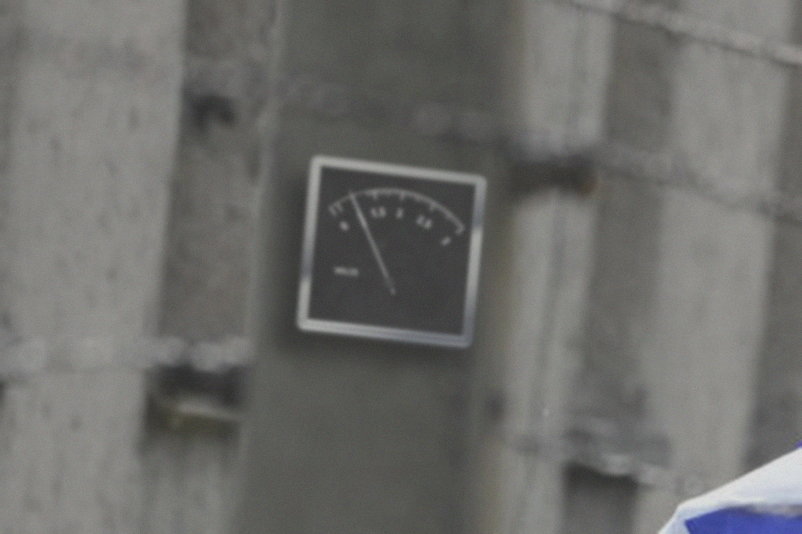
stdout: 1 V
